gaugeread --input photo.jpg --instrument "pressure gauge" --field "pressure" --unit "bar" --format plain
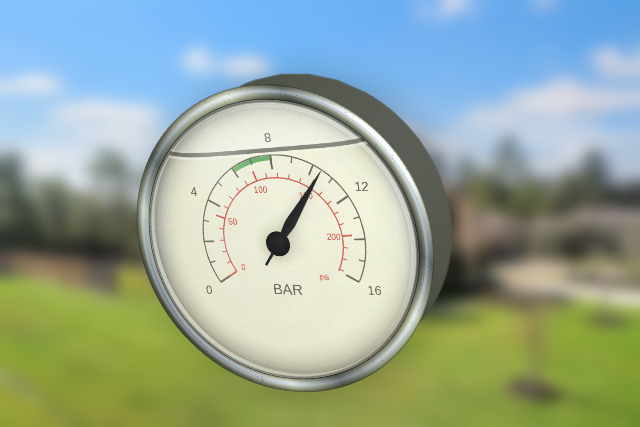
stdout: 10.5 bar
